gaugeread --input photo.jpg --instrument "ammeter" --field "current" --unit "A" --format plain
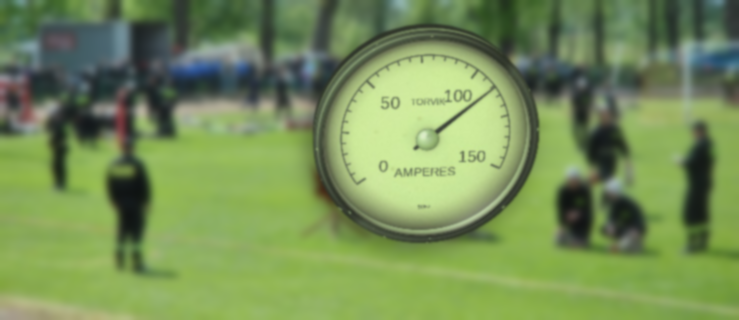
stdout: 110 A
